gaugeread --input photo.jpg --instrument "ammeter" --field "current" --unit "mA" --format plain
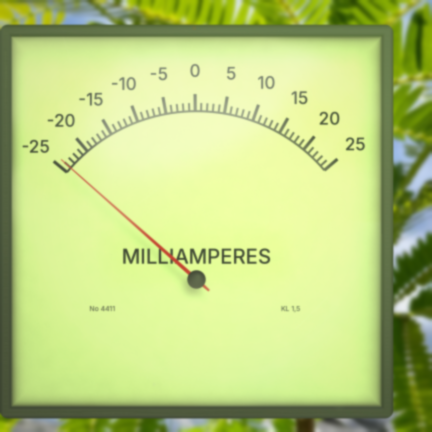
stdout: -24 mA
